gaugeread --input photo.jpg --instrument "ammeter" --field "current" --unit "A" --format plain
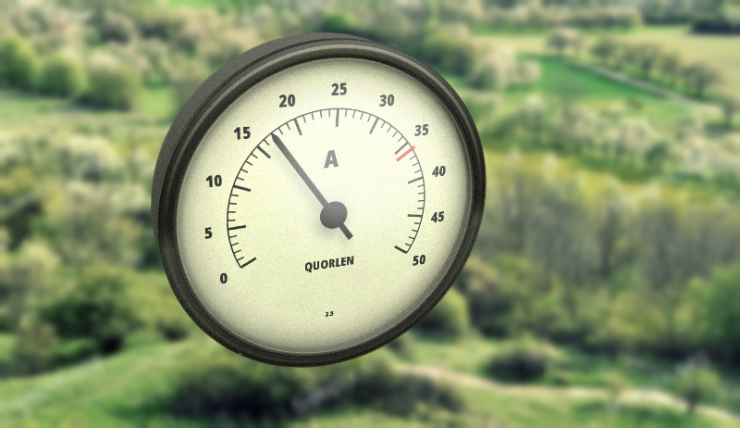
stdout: 17 A
